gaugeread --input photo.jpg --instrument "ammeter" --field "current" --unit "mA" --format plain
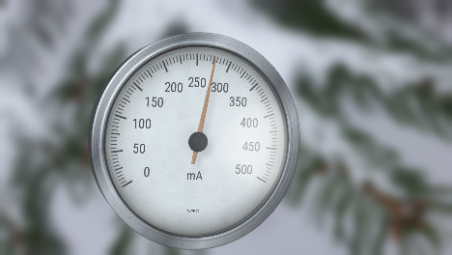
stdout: 275 mA
